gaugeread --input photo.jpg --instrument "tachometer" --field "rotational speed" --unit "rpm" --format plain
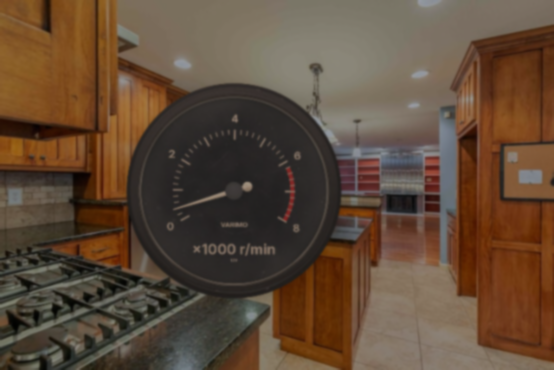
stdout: 400 rpm
